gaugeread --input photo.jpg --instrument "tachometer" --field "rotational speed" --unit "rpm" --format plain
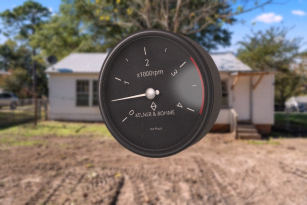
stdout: 500 rpm
